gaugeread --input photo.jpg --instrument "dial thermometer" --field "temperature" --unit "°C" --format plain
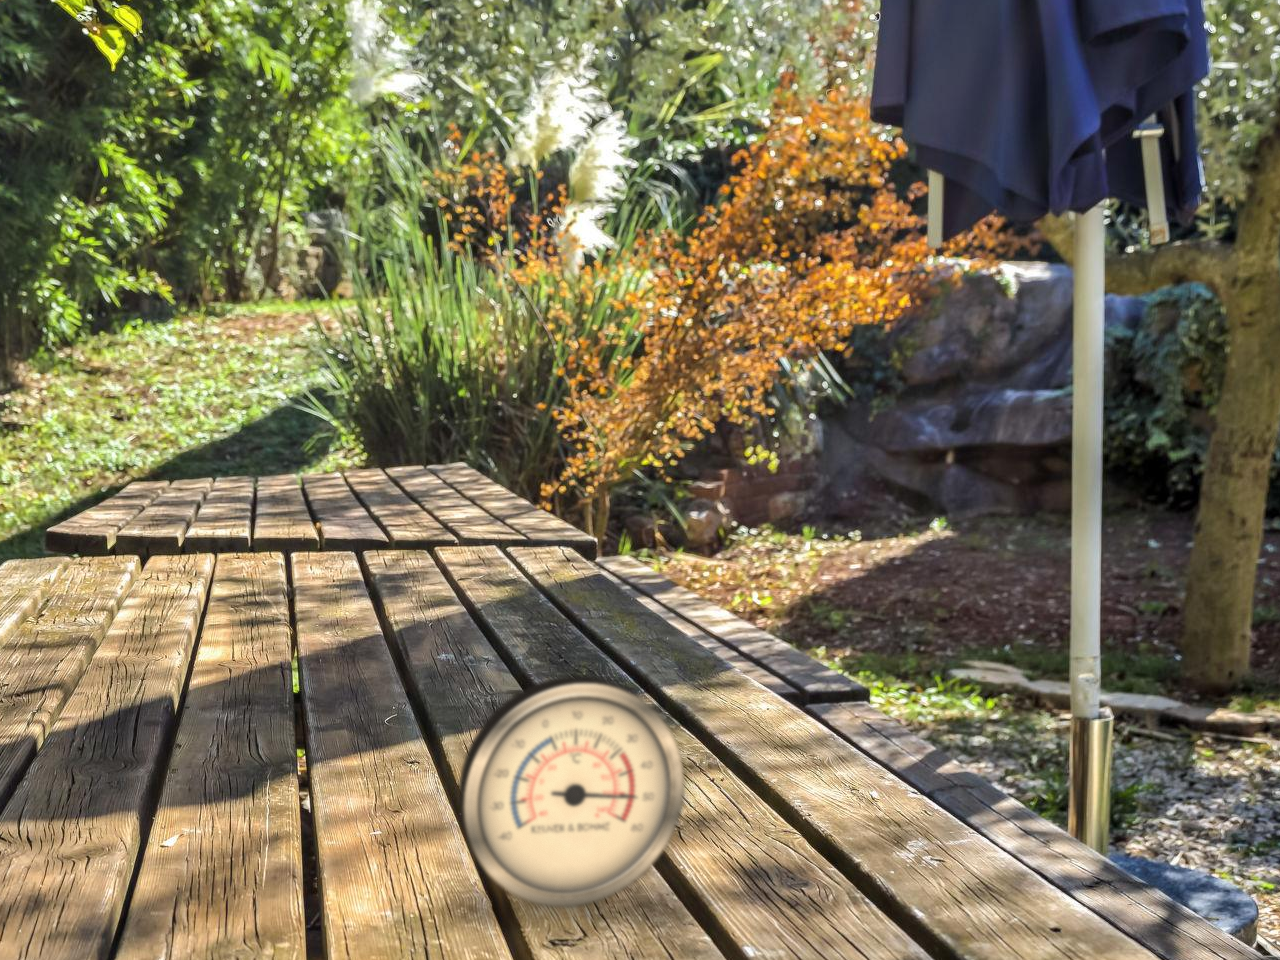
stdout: 50 °C
